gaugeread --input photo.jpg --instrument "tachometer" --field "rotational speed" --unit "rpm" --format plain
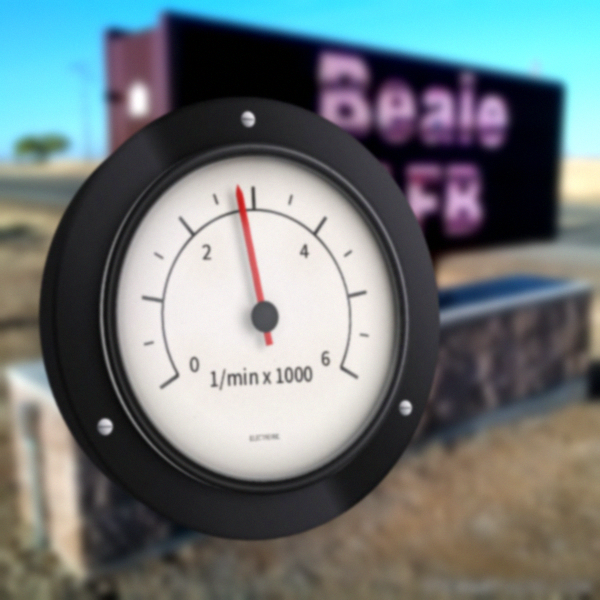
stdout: 2750 rpm
